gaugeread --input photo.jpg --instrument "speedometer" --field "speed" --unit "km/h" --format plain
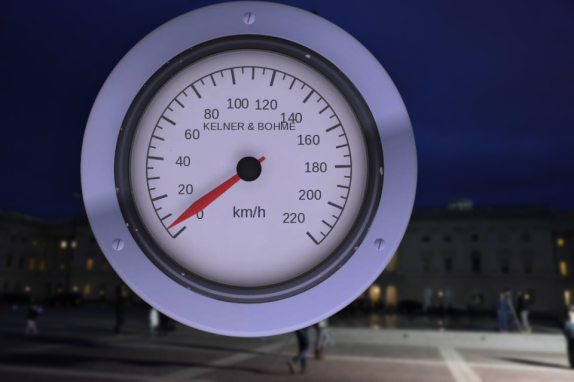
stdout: 5 km/h
